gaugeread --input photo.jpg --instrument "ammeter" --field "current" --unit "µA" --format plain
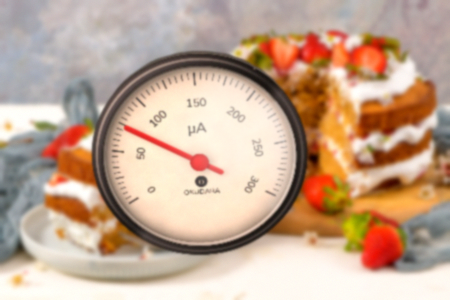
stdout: 75 µA
